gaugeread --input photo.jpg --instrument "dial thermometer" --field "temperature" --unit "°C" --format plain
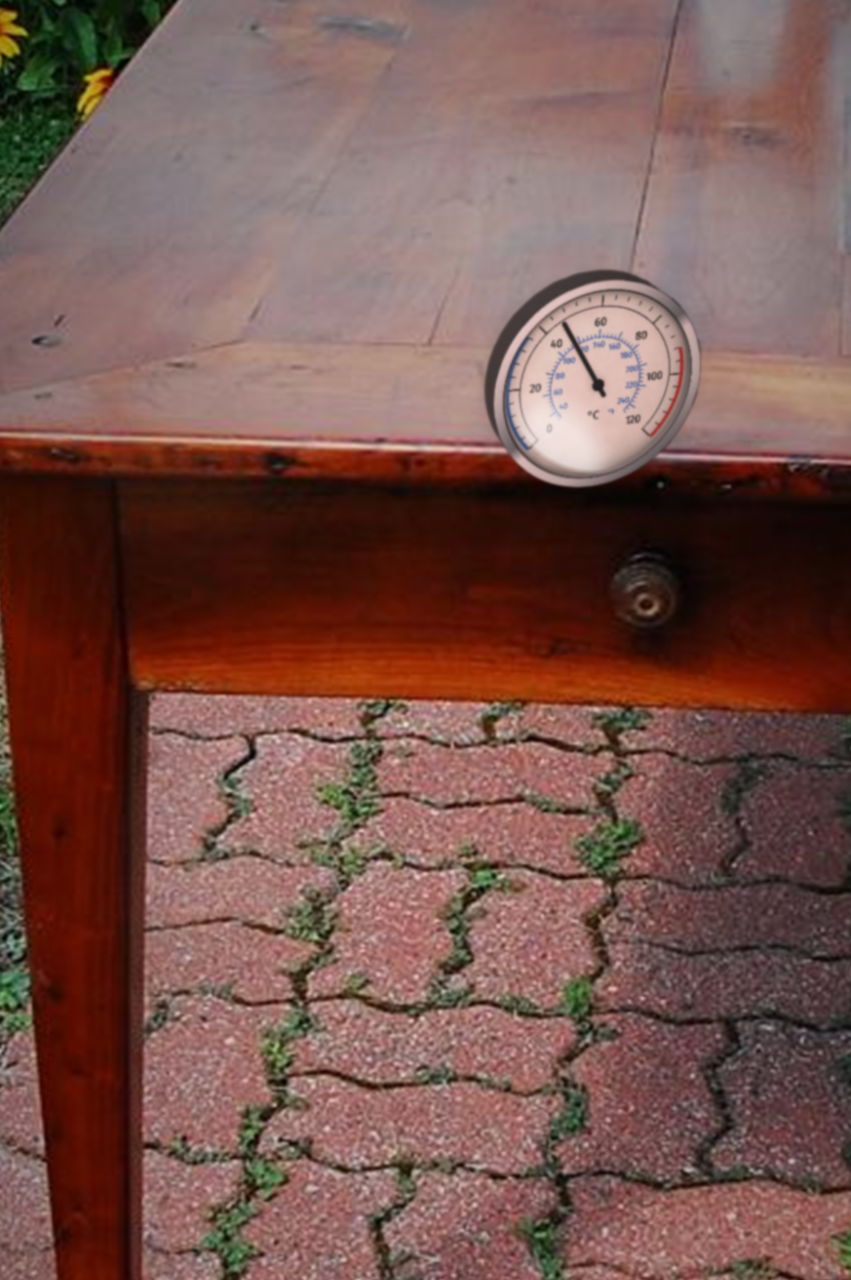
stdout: 46 °C
